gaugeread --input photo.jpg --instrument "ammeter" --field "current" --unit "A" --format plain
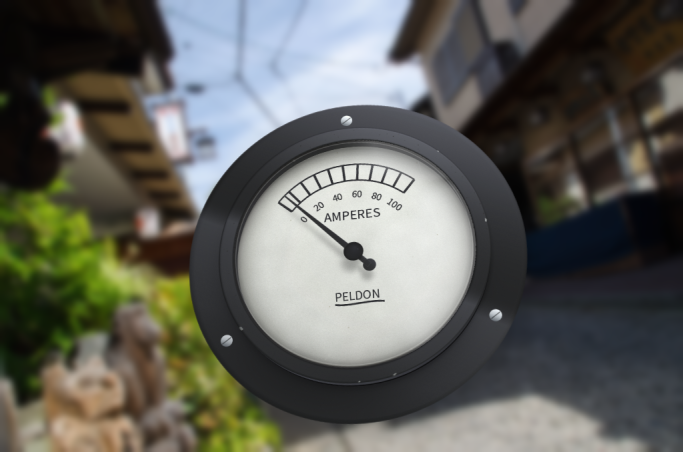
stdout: 5 A
